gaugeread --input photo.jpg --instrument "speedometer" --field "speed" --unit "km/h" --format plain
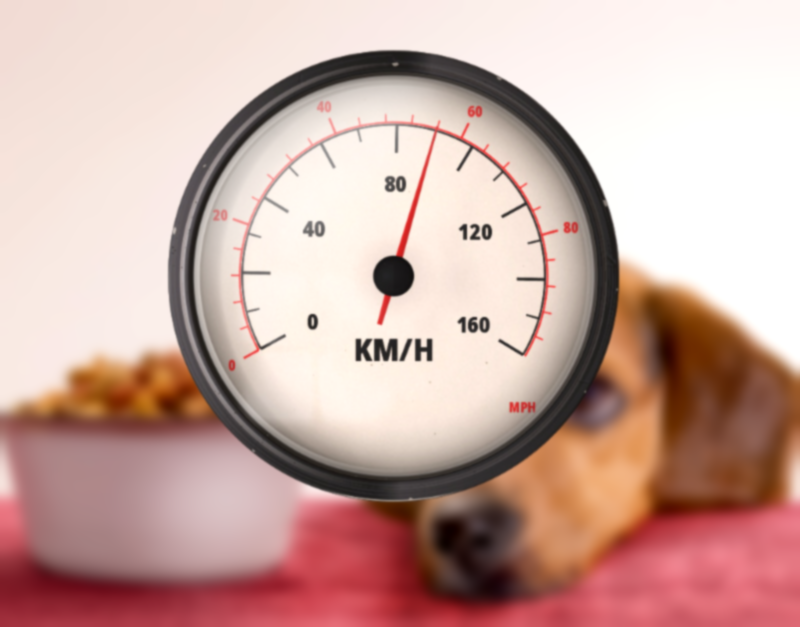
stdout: 90 km/h
